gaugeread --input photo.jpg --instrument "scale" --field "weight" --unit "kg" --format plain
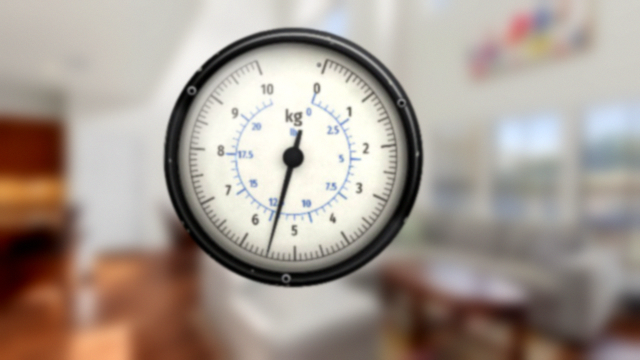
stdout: 5.5 kg
